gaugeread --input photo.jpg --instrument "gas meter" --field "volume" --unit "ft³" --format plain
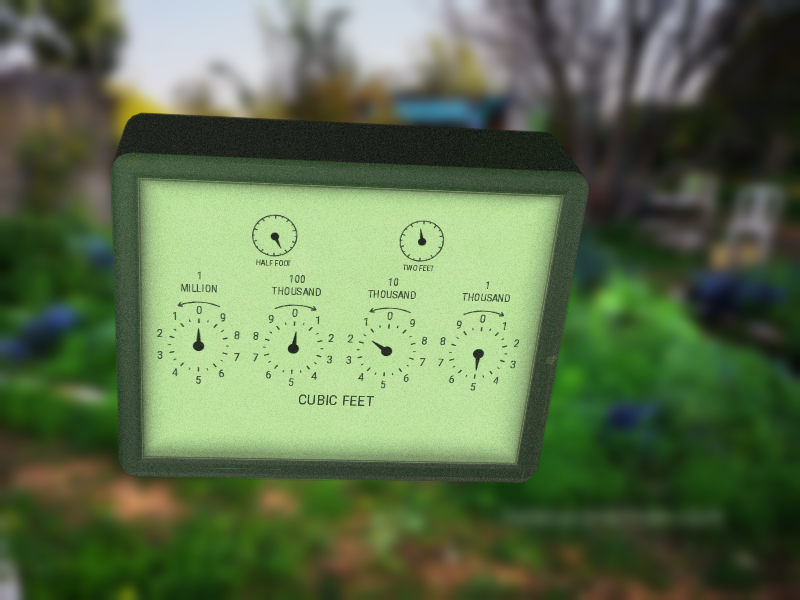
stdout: 1500 ft³
